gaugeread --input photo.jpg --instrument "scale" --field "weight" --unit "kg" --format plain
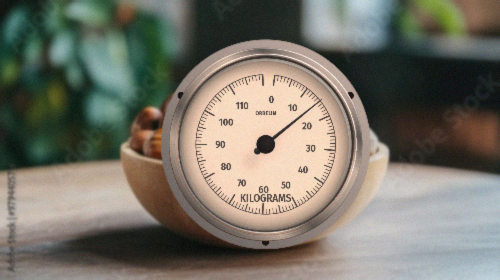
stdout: 15 kg
